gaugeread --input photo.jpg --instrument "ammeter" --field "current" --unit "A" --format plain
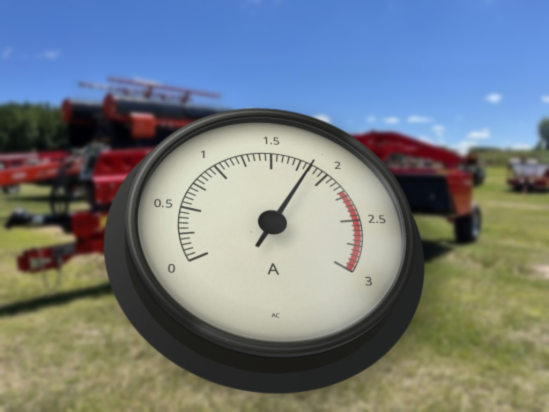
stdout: 1.85 A
